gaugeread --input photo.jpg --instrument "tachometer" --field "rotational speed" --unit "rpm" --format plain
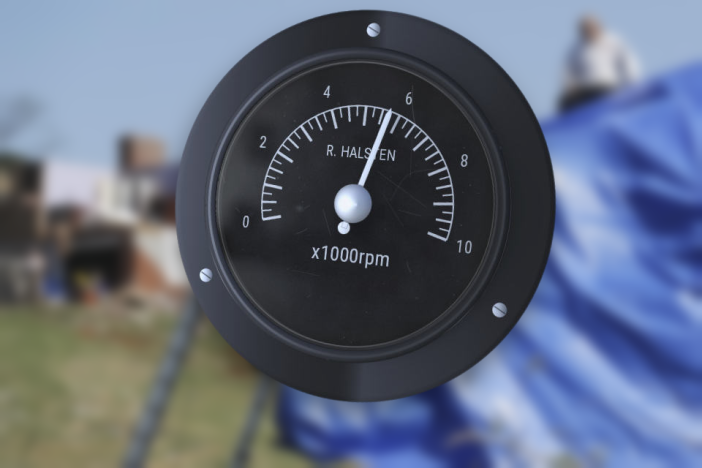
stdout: 5750 rpm
